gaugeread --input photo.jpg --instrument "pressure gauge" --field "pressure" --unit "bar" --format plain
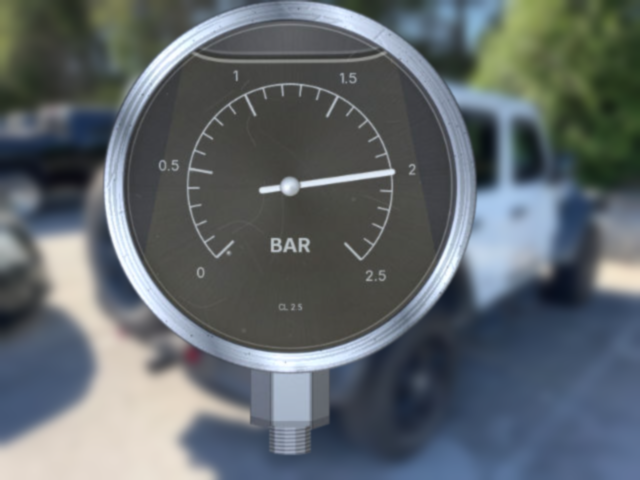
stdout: 2 bar
